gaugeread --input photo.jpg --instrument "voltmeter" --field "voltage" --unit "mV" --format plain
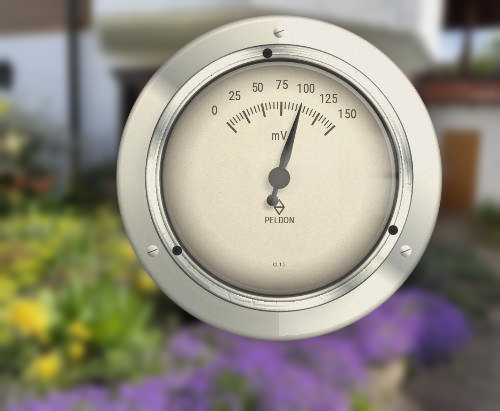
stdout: 100 mV
